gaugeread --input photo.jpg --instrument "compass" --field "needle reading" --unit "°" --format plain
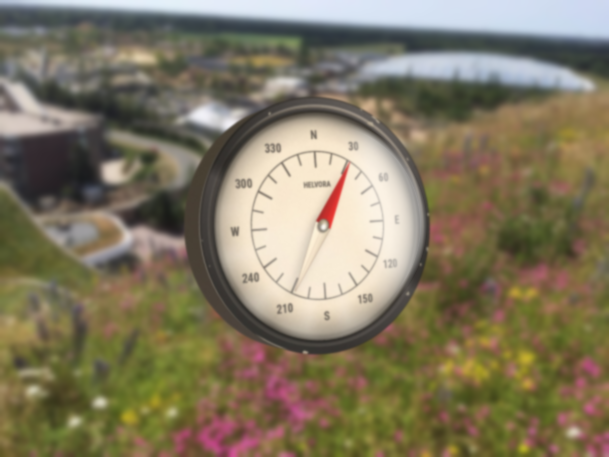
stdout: 30 °
